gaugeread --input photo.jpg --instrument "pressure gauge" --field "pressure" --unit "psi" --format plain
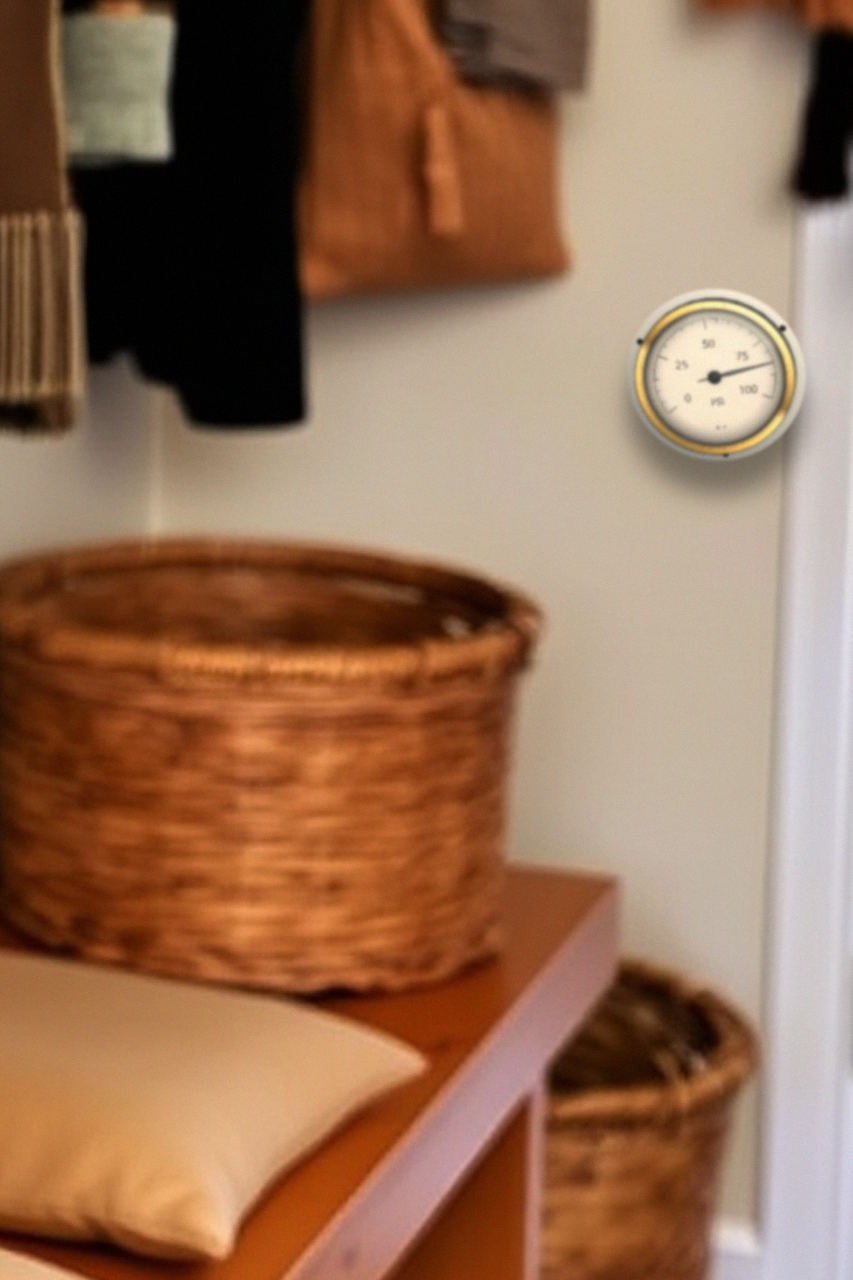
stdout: 85 psi
